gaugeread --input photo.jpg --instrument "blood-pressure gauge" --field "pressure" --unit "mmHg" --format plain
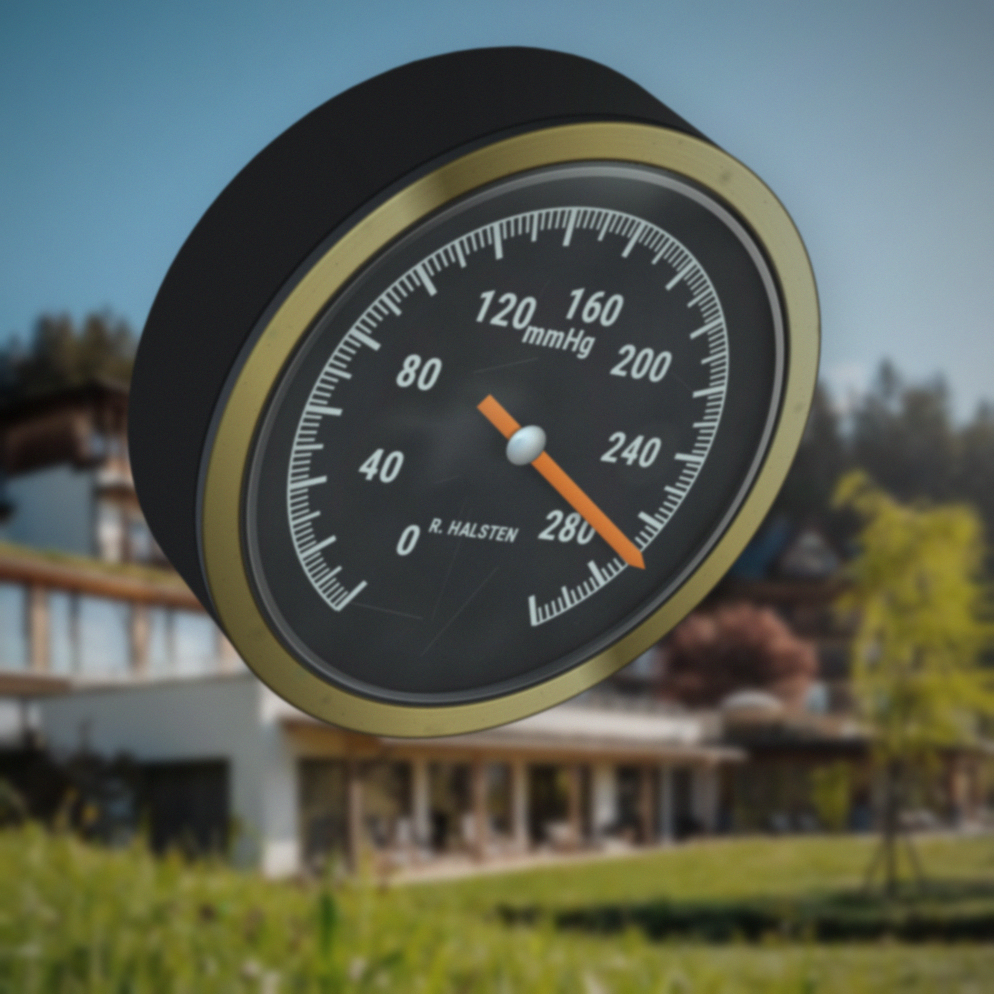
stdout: 270 mmHg
